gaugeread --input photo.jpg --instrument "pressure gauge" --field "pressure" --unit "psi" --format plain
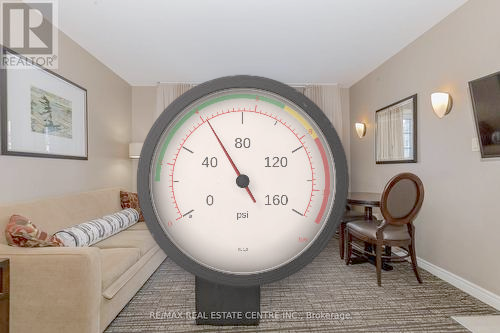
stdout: 60 psi
